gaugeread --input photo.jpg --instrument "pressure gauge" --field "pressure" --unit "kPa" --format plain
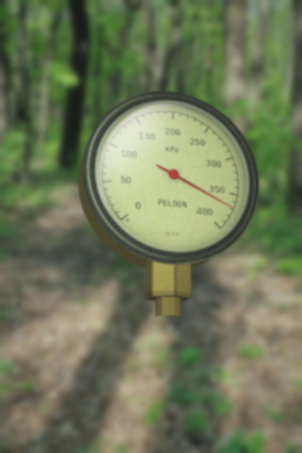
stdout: 370 kPa
